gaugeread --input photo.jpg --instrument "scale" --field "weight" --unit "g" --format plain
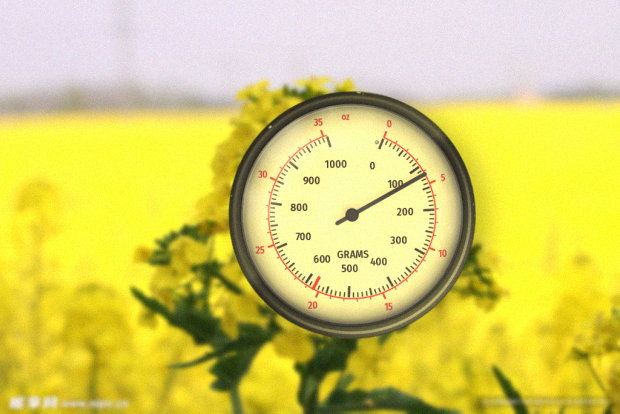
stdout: 120 g
